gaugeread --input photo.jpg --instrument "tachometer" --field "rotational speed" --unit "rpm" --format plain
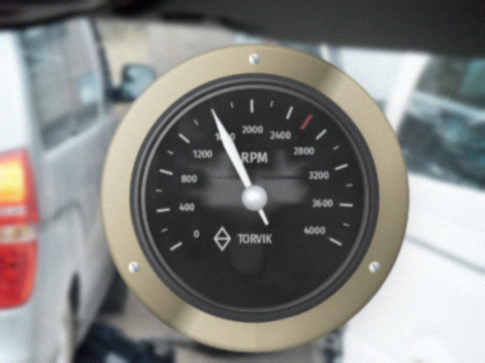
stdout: 1600 rpm
